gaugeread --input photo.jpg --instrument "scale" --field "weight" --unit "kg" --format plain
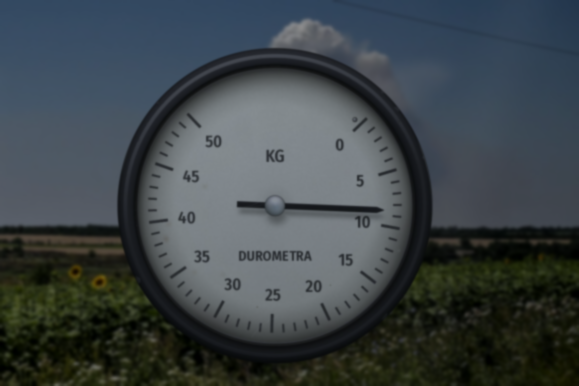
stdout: 8.5 kg
